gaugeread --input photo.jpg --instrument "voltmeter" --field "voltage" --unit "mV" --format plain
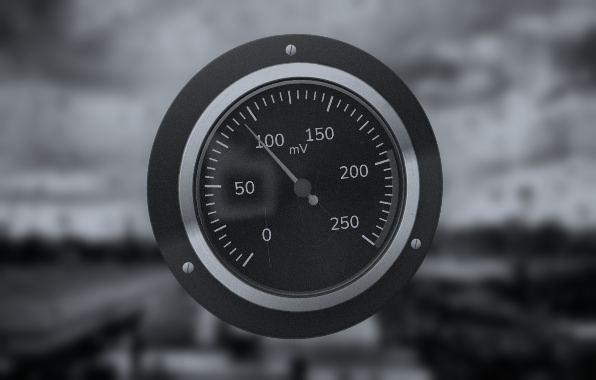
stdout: 92.5 mV
